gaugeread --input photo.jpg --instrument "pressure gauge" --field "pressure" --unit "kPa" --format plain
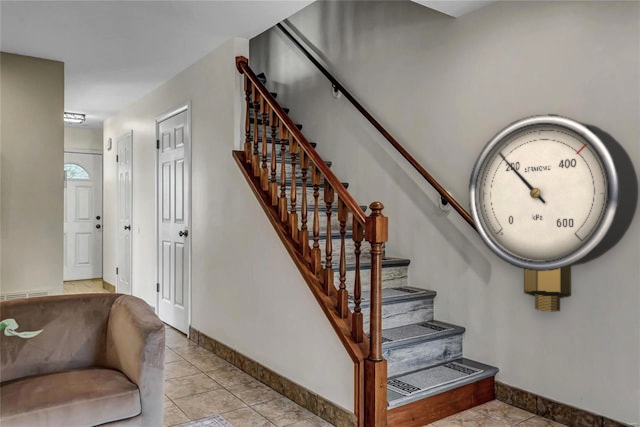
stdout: 200 kPa
